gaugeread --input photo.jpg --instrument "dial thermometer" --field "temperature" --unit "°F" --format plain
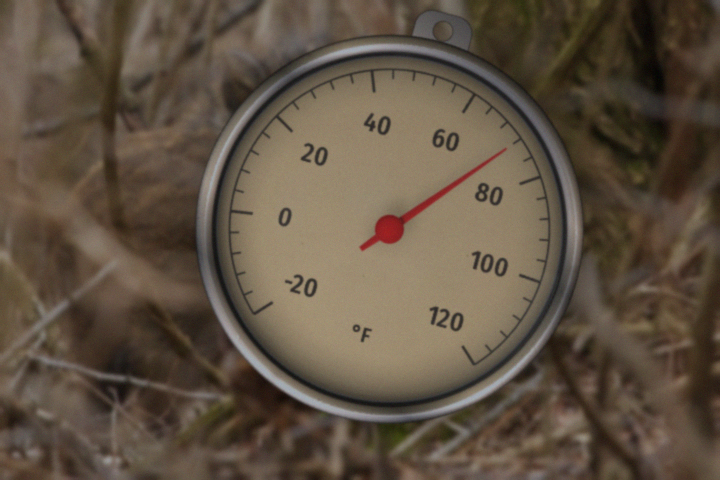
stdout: 72 °F
